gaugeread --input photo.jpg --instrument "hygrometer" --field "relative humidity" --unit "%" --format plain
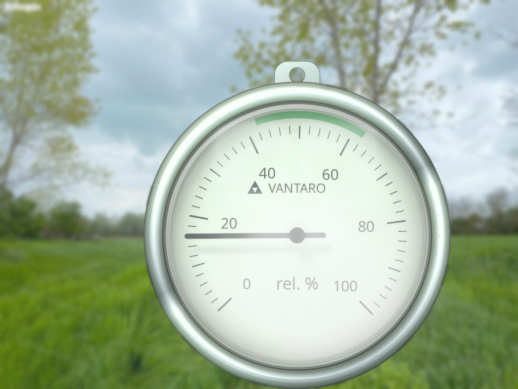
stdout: 16 %
